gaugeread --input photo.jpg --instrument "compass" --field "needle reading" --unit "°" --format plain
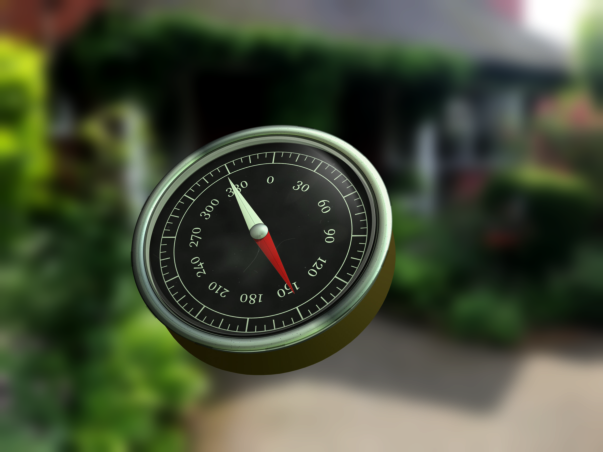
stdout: 147.5 °
